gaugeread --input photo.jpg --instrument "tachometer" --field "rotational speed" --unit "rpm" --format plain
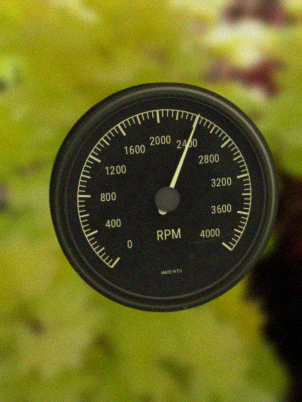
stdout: 2400 rpm
